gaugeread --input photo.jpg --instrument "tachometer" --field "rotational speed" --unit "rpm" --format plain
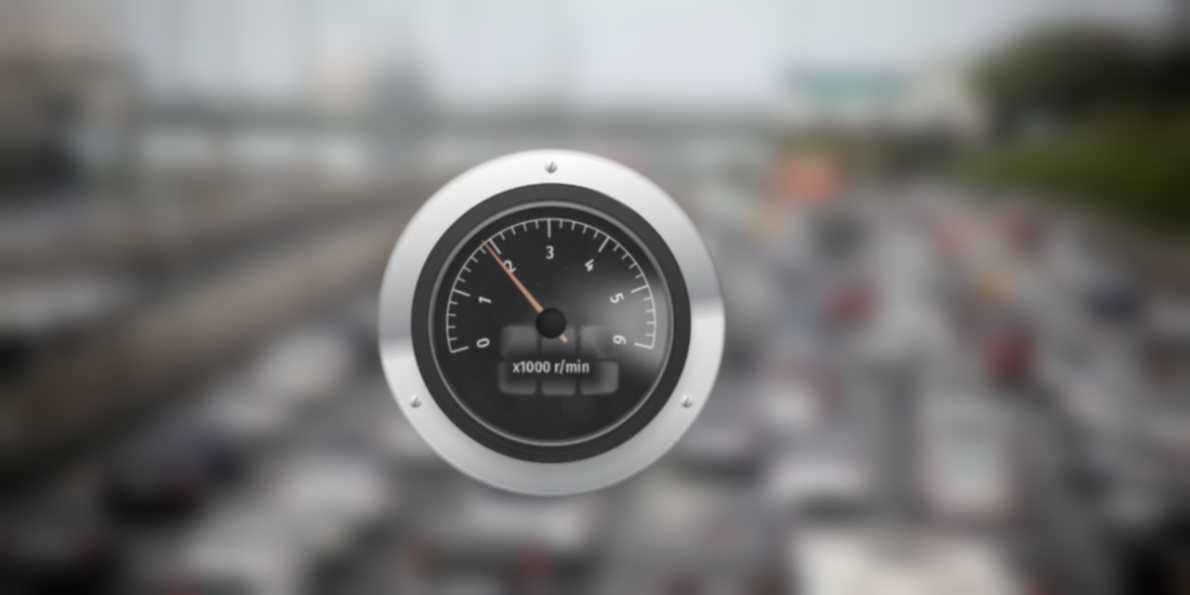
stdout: 1900 rpm
